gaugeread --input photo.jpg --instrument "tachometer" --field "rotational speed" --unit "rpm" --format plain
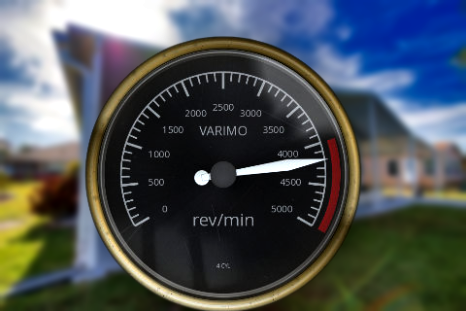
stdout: 4200 rpm
